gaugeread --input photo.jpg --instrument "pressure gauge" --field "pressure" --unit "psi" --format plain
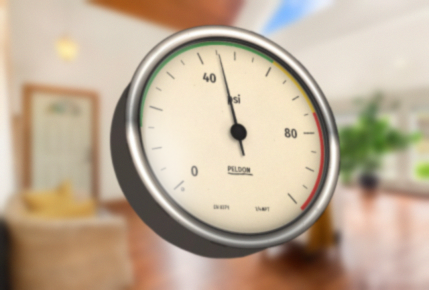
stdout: 45 psi
